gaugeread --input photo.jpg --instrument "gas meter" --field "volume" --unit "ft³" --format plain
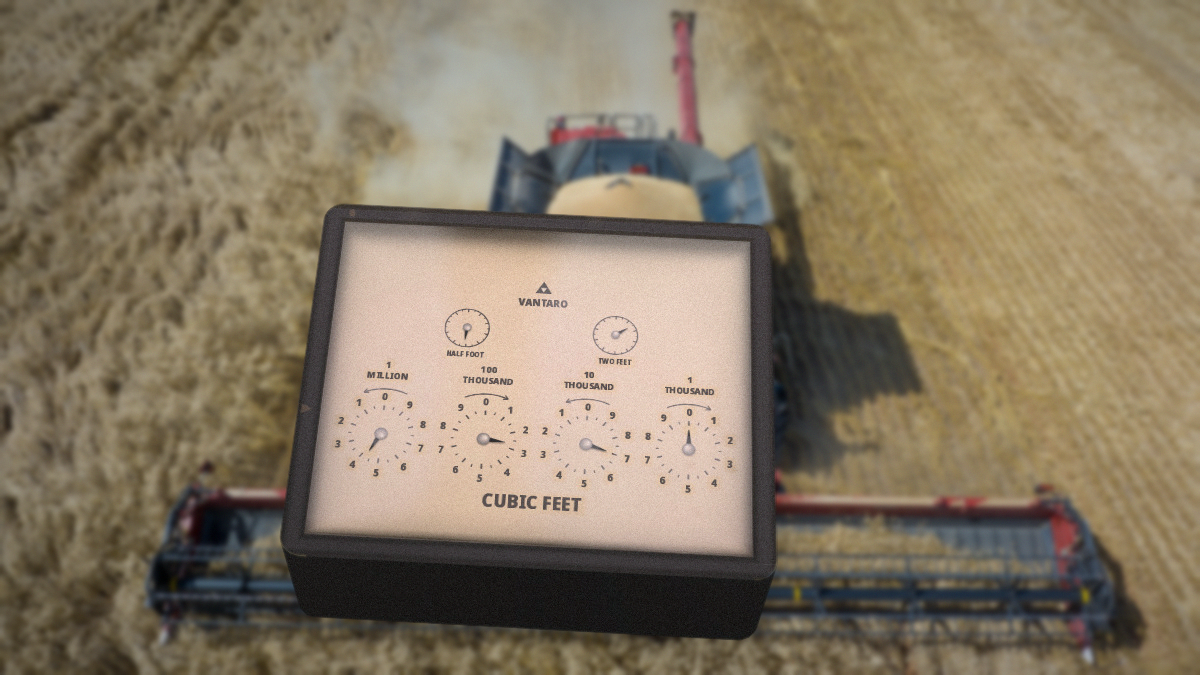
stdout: 427000 ft³
